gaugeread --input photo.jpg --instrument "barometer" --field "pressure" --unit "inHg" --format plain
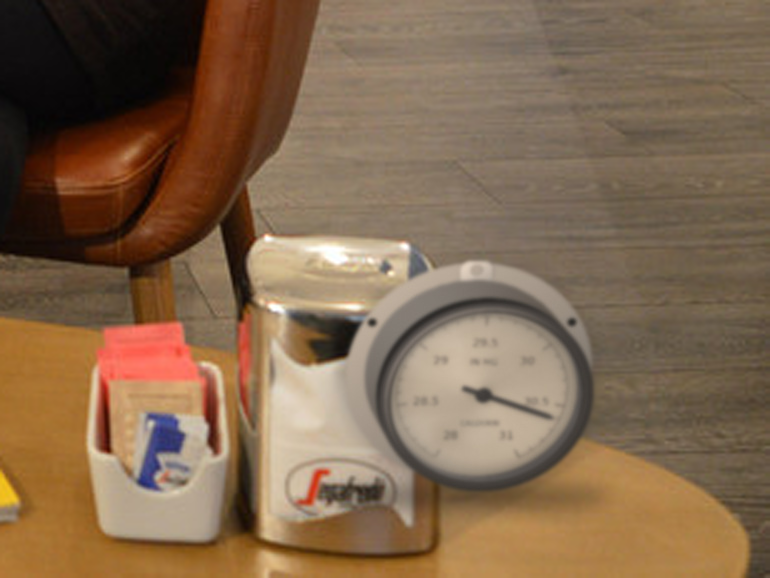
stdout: 30.6 inHg
